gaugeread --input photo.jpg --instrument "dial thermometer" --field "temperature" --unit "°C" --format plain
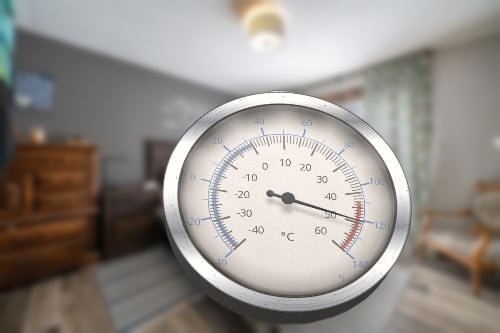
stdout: 50 °C
